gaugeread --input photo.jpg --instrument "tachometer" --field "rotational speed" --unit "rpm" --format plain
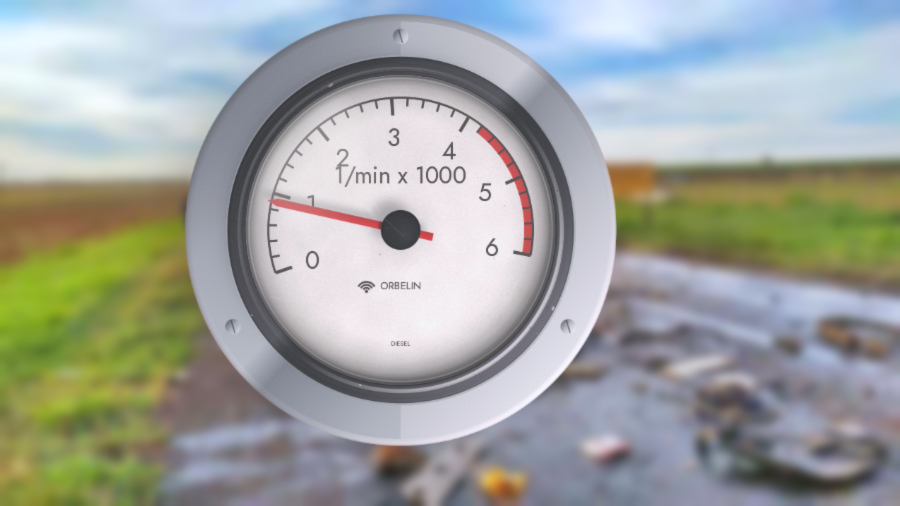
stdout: 900 rpm
